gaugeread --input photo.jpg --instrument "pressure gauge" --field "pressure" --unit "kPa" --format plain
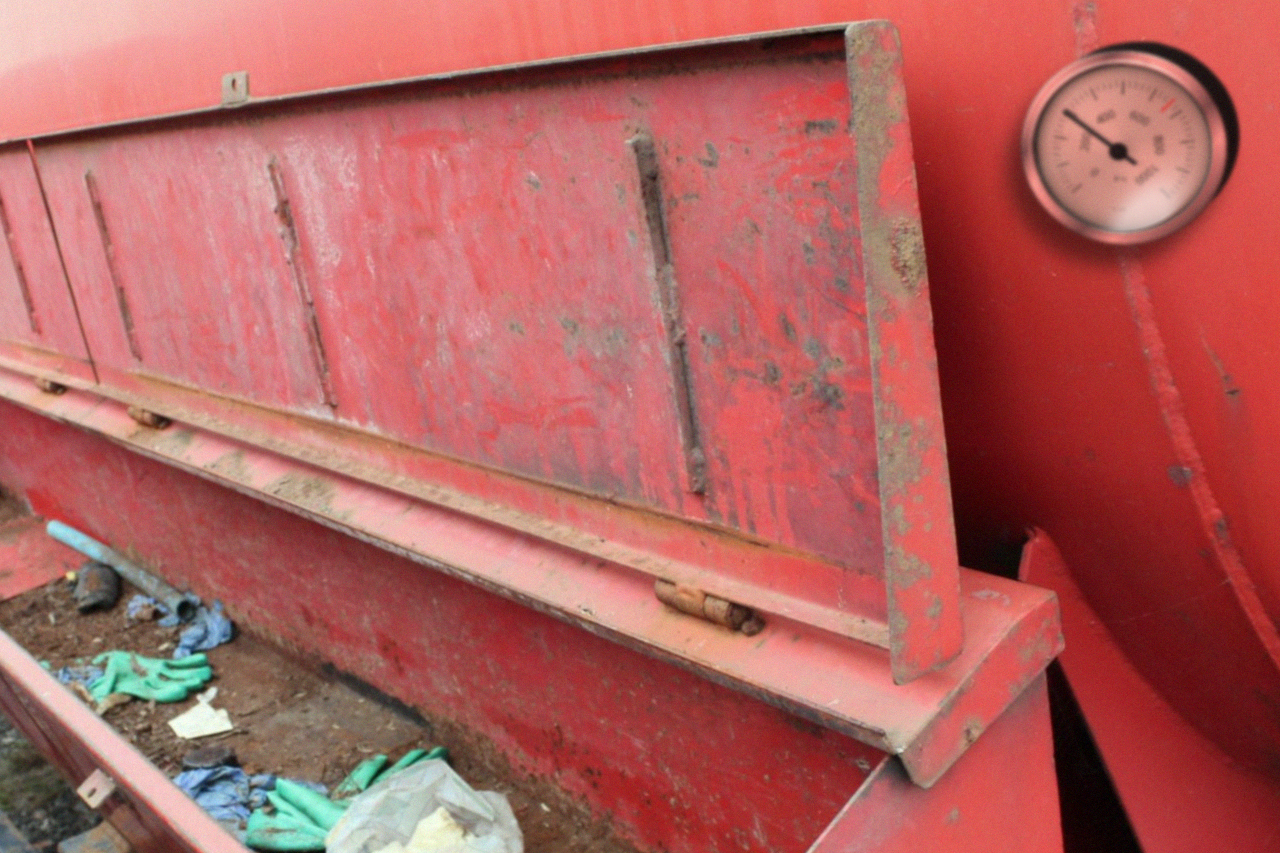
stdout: 300 kPa
